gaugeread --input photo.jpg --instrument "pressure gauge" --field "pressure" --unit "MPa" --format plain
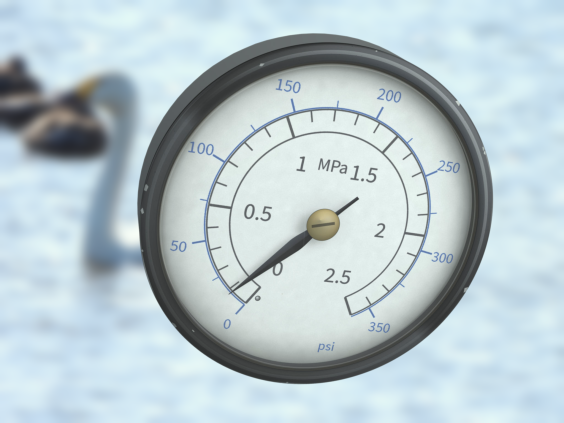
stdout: 0.1 MPa
